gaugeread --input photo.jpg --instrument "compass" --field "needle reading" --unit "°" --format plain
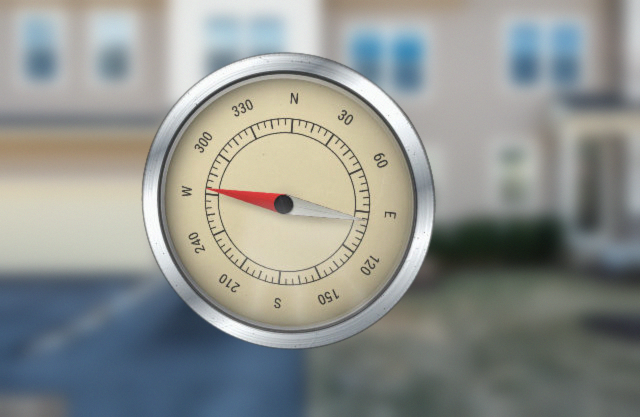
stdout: 275 °
